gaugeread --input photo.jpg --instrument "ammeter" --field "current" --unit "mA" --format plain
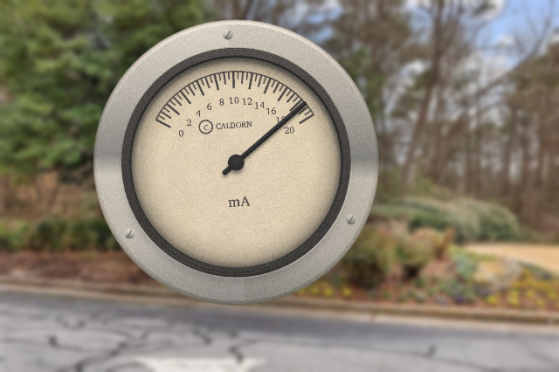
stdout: 18.5 mA
